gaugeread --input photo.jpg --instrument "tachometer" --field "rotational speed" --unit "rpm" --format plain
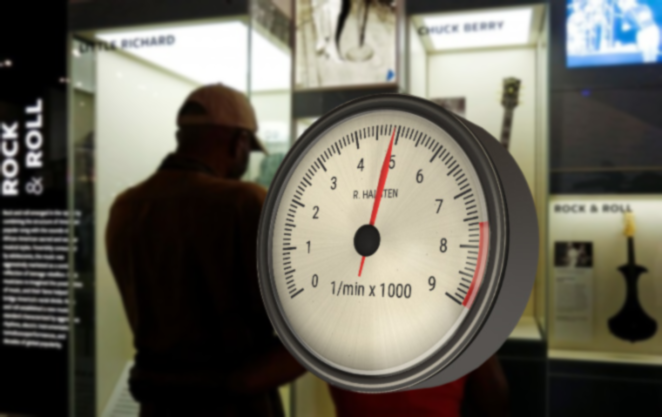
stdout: 5000 rpm
